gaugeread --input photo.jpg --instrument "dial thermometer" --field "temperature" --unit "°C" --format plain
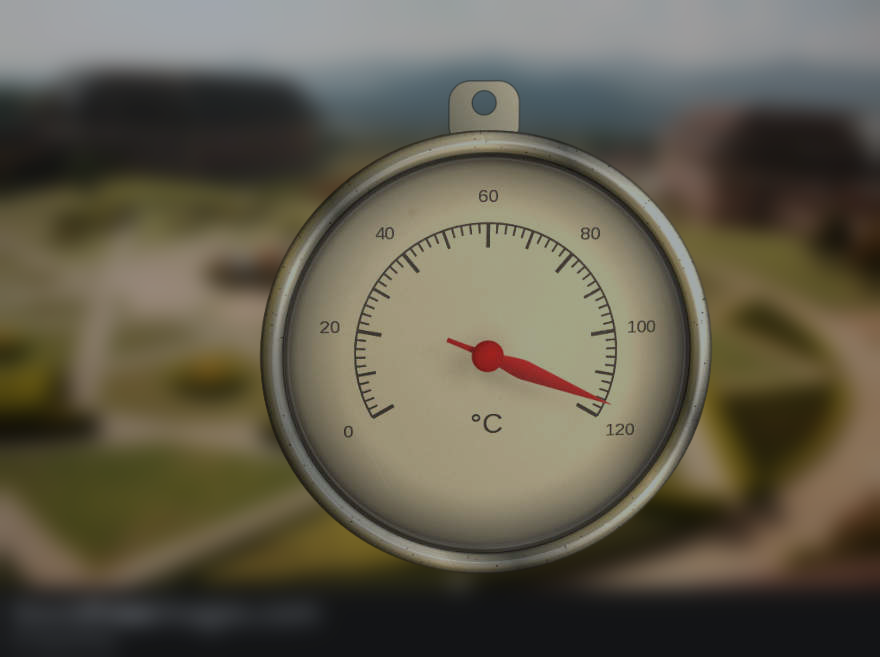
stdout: 116 °C
